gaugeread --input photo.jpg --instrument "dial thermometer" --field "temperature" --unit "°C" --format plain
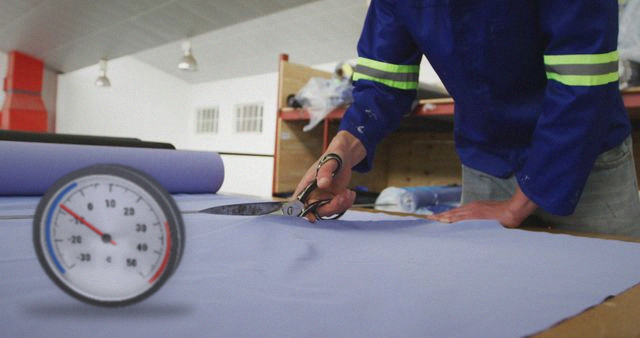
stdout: -7.5 °C
